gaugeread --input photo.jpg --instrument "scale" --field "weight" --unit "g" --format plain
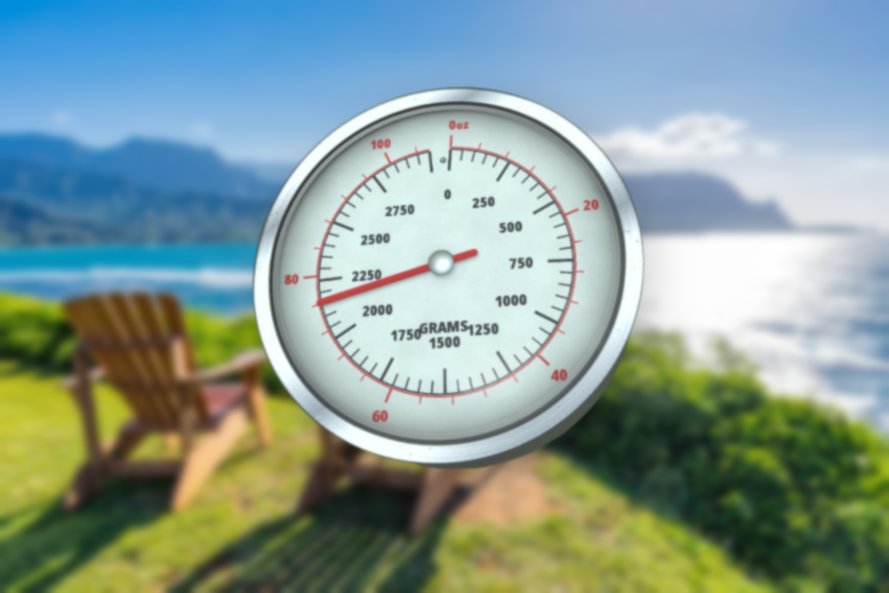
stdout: 2150 g
